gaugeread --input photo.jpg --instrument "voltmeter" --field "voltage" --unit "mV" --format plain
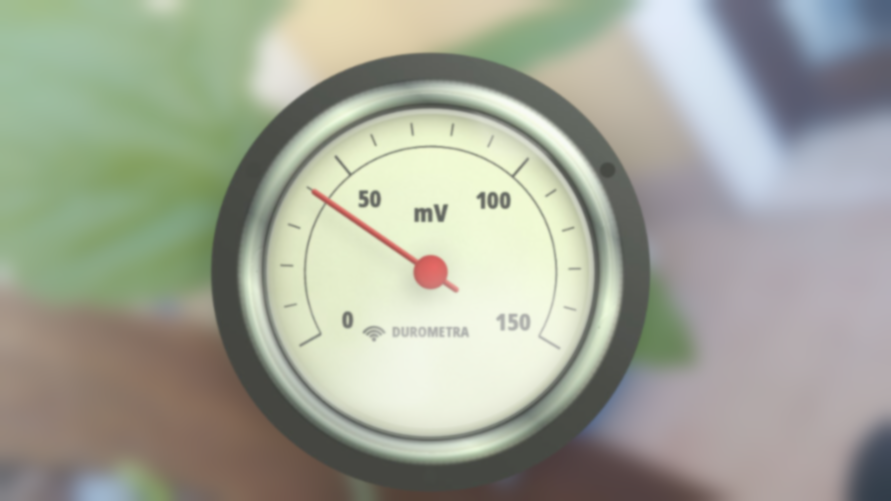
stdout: 40 mV
